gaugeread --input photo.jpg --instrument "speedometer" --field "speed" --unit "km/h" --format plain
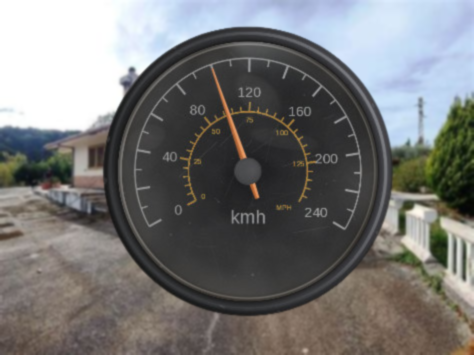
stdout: 100 km/h
